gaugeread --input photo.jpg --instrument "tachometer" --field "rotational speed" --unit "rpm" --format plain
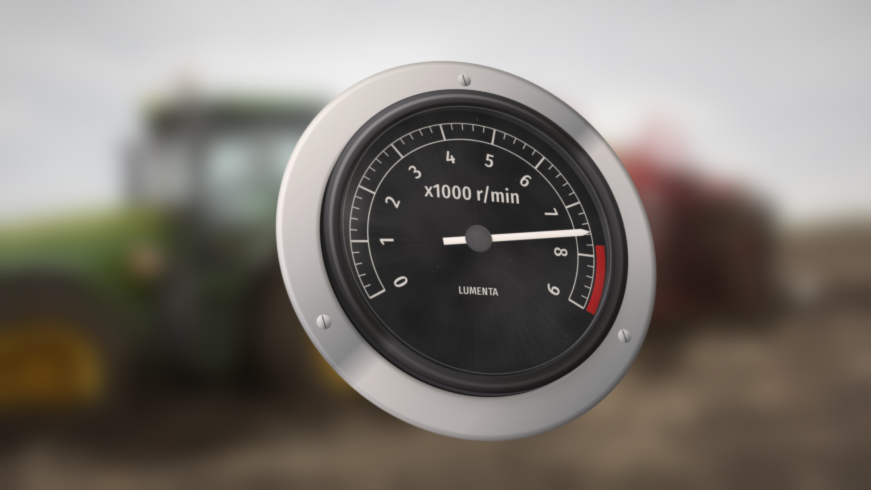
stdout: 7600 rpm
